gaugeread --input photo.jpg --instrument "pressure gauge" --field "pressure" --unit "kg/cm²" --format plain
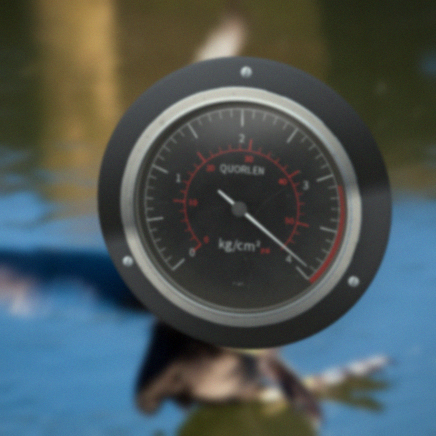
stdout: 3.9 kg/cm²
